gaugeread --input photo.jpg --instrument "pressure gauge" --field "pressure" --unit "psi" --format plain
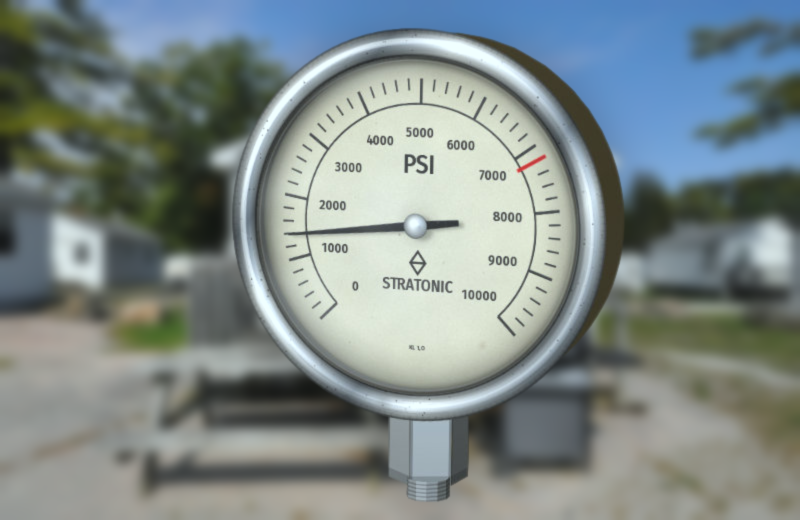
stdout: 1400 psi
